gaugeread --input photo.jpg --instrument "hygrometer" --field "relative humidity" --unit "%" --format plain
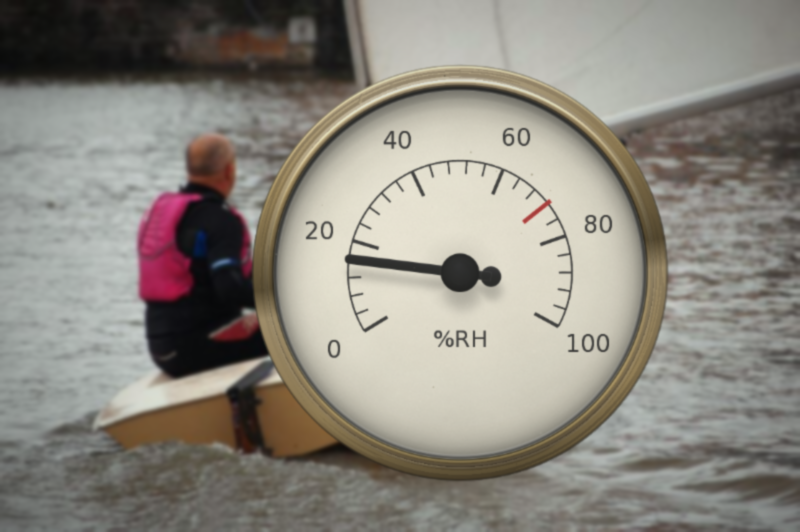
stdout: 16 %
